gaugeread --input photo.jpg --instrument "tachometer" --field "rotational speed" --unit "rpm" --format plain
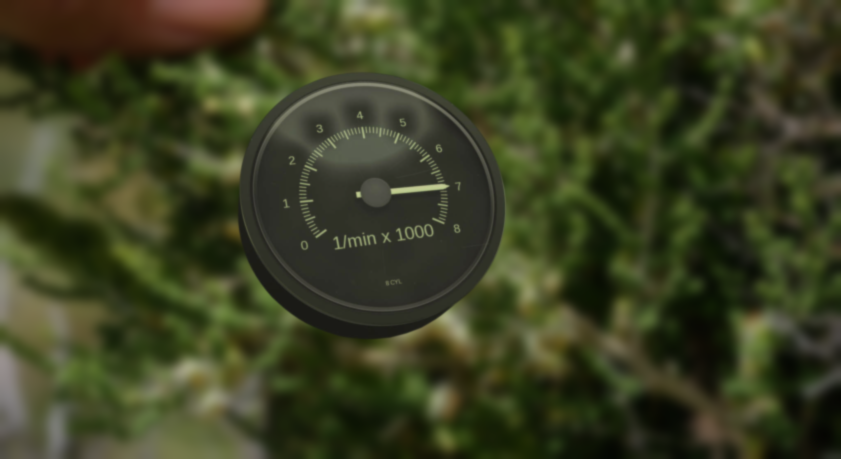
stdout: 7000 rpm
